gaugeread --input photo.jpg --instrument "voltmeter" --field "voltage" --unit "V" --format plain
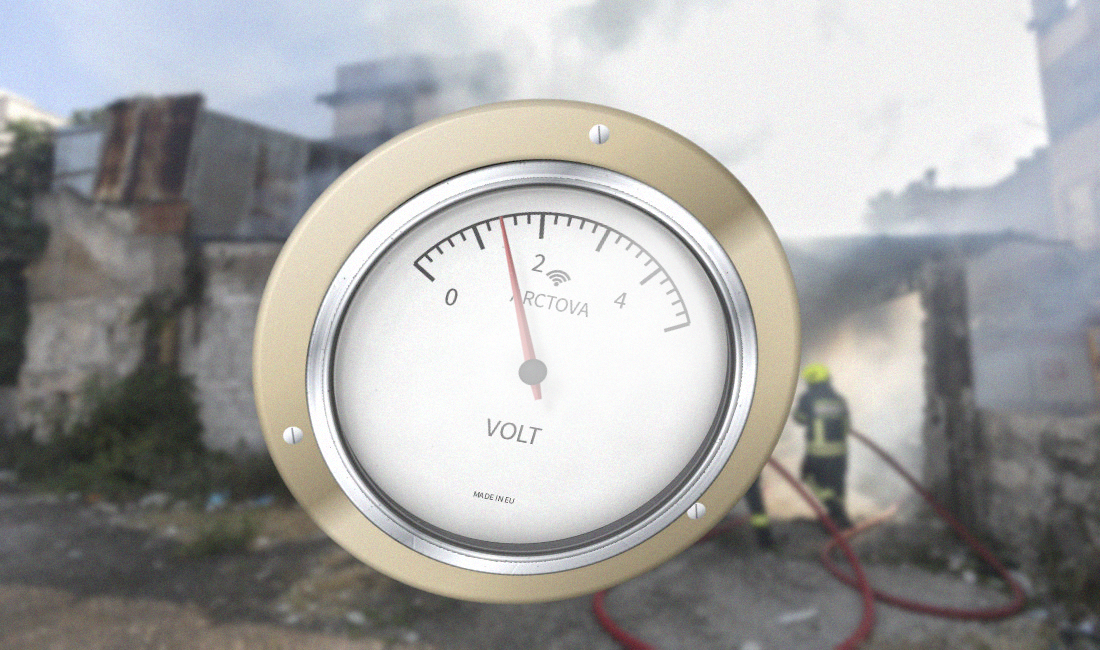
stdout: 1.4 V
